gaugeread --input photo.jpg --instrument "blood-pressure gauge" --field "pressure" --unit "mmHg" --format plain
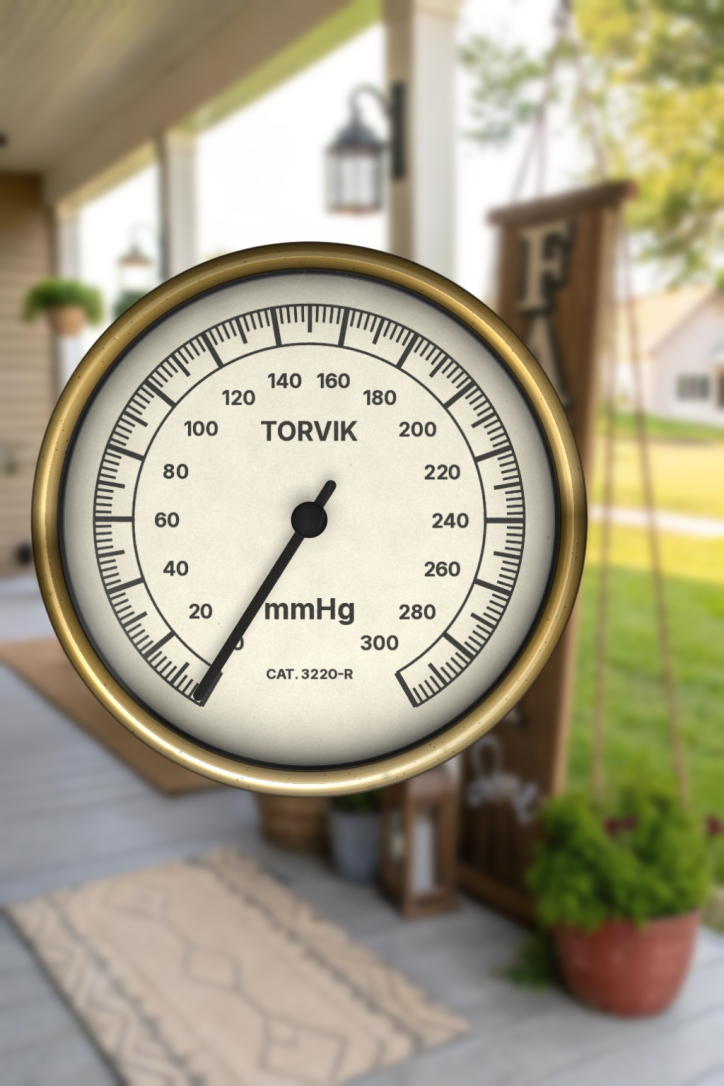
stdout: 2 mmHg
